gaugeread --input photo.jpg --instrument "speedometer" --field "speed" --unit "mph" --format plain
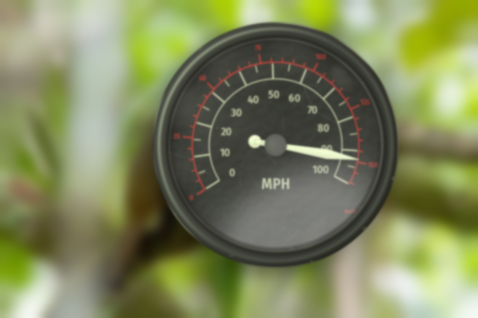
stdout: 92.5 mph
